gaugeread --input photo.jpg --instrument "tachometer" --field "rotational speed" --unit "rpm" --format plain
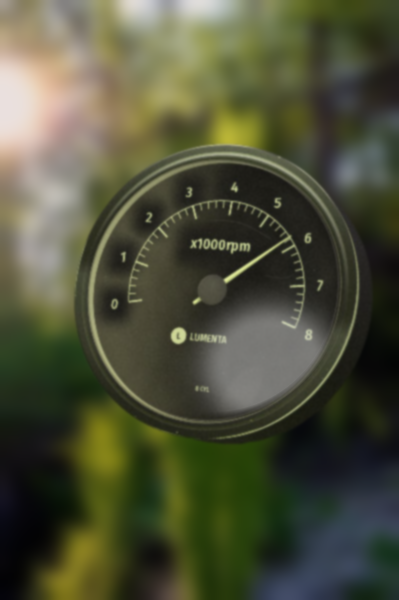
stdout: 5800 rpm
